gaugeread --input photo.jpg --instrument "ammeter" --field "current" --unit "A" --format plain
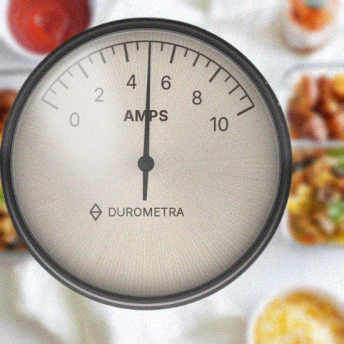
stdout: 5 A
